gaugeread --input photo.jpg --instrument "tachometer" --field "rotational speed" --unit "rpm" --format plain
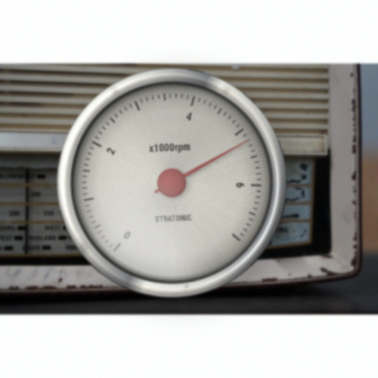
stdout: 5200 rpm
